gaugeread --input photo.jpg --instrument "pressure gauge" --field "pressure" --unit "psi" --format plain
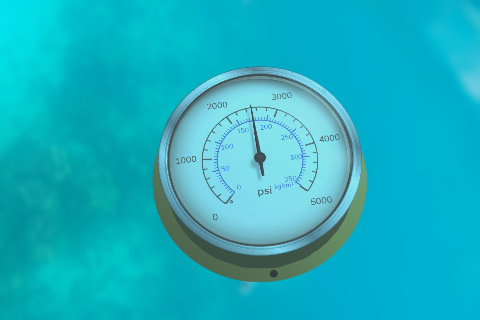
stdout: 2500 psi
